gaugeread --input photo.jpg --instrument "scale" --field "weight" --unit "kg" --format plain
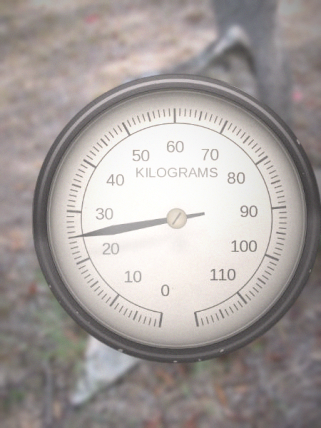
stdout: 25 kg
